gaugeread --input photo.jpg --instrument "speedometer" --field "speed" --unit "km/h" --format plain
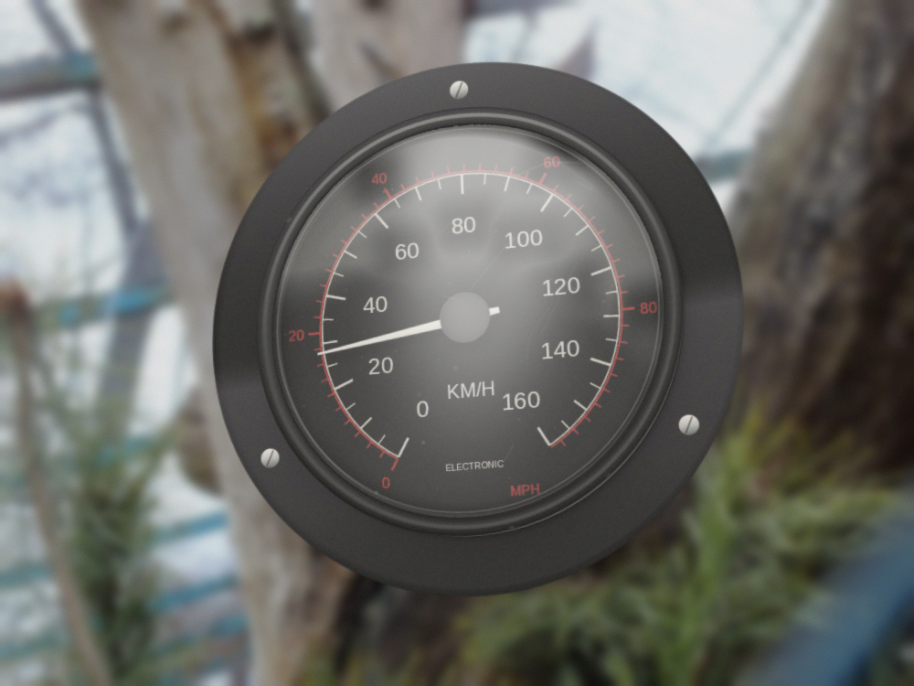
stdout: 27.5 km/h
